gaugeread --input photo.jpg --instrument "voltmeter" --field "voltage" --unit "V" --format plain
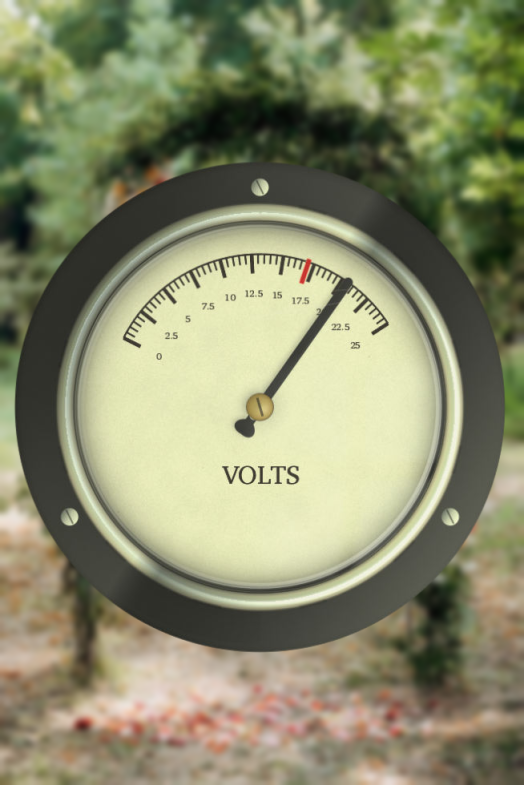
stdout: 20.5 V
